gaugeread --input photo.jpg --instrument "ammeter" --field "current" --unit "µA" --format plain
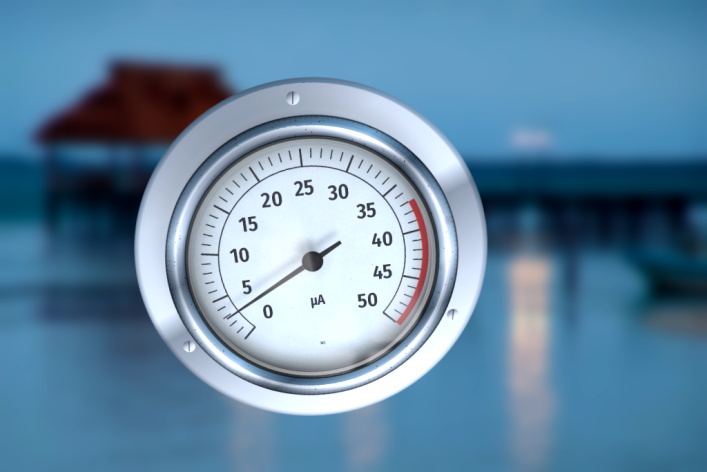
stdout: 3 µA
